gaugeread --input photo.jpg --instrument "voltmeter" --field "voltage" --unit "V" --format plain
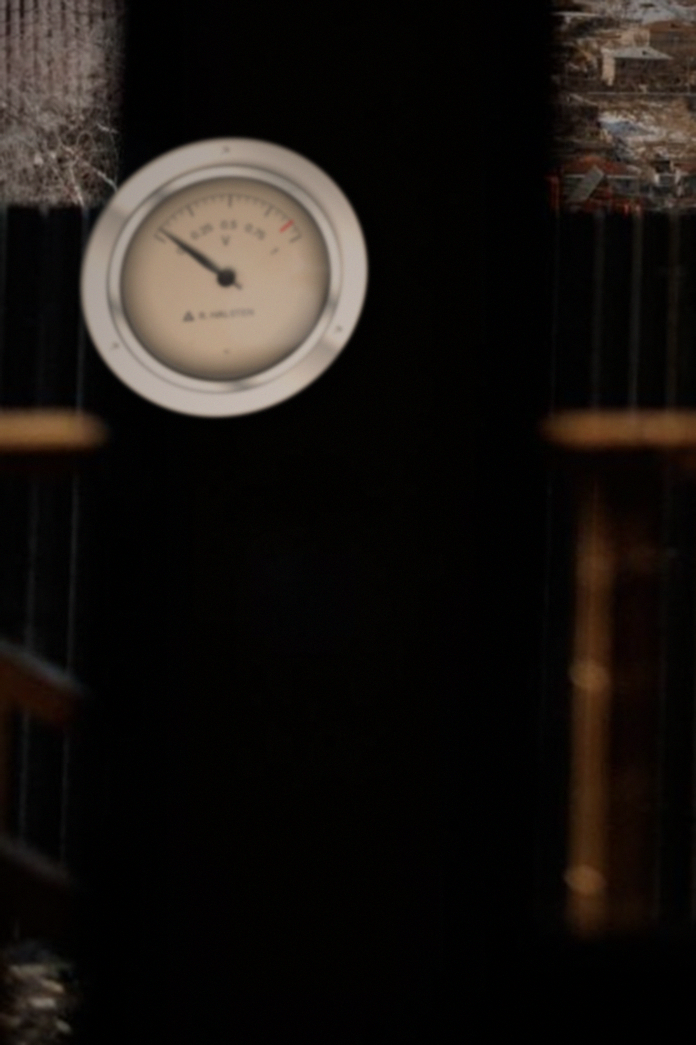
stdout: 0.05 V
